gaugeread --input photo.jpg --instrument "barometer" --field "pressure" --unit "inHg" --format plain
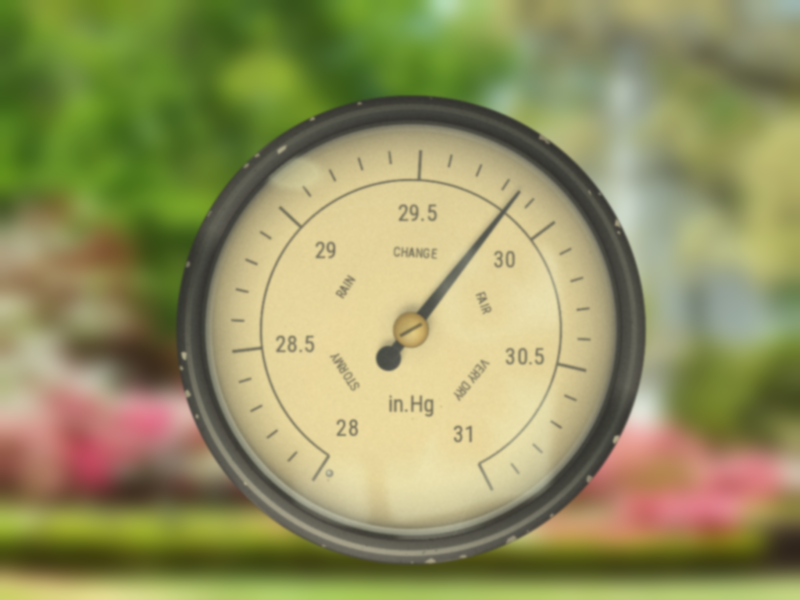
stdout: 29.85 inHg
